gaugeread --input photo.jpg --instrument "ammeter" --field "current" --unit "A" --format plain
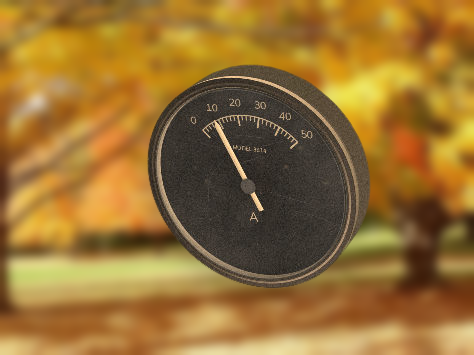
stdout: 10 A
